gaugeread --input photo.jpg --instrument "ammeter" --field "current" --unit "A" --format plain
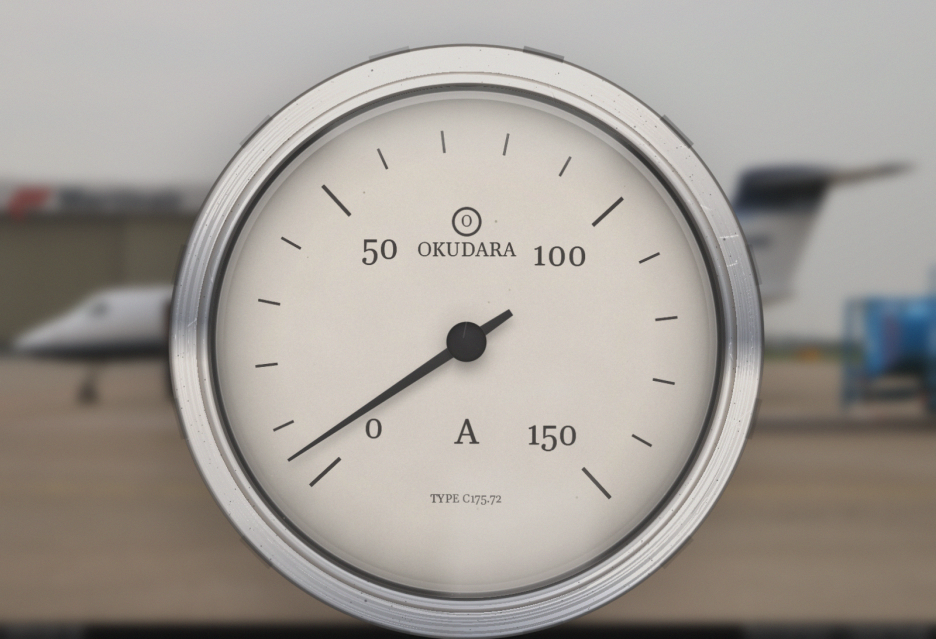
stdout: 5 A
